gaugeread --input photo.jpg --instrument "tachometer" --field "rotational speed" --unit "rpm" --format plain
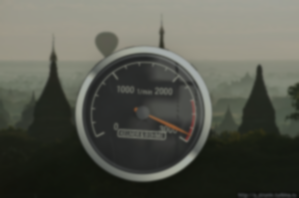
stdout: 2900 rpm
